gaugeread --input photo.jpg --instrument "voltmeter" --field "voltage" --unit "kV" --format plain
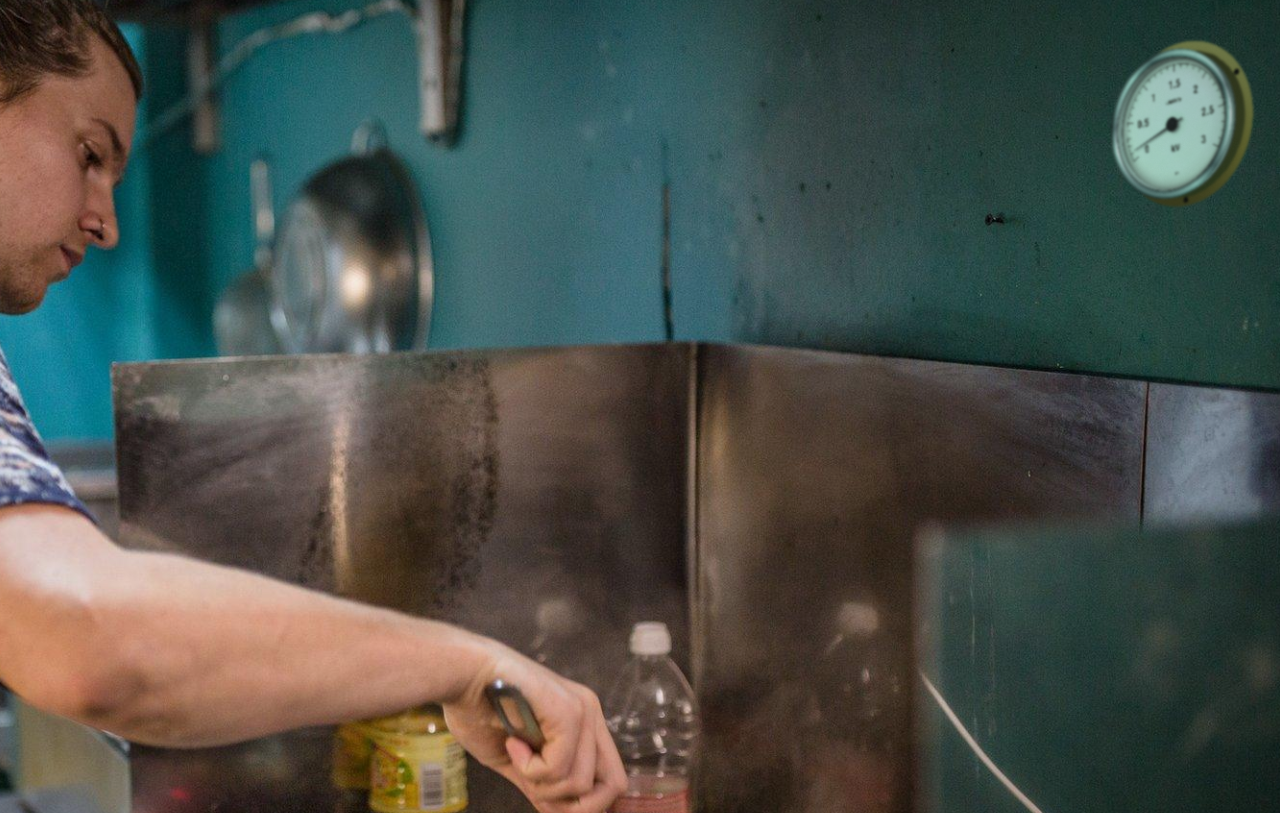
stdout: 0.1 kV
